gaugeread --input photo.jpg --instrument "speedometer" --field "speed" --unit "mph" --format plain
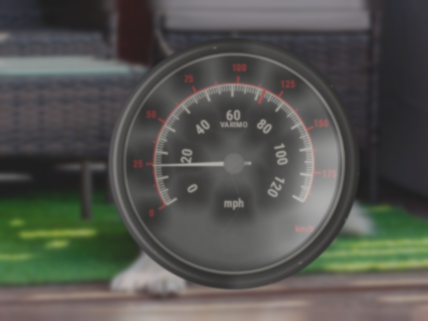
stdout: 15 mph
